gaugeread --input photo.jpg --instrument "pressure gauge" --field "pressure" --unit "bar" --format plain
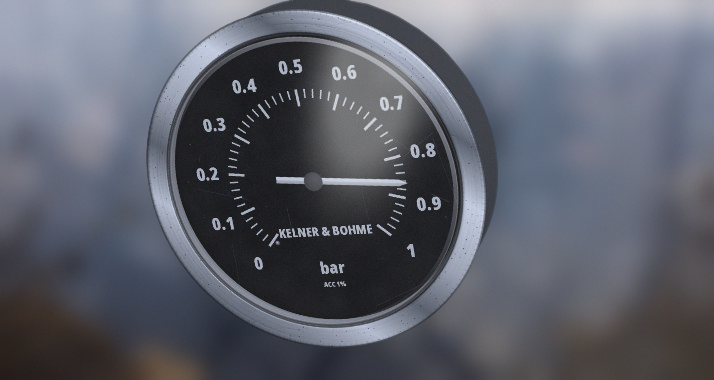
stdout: 0.86 bar
